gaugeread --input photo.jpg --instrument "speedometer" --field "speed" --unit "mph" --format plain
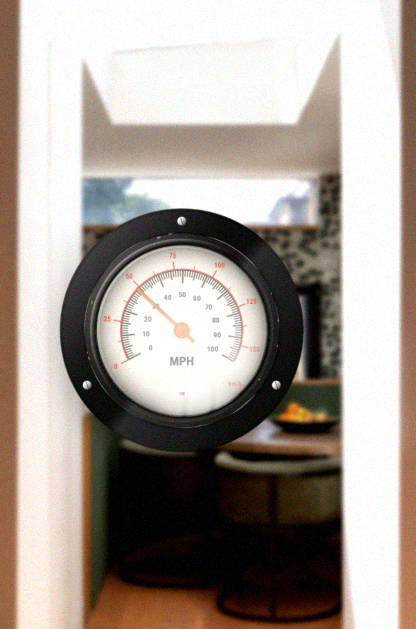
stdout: 30 mph
